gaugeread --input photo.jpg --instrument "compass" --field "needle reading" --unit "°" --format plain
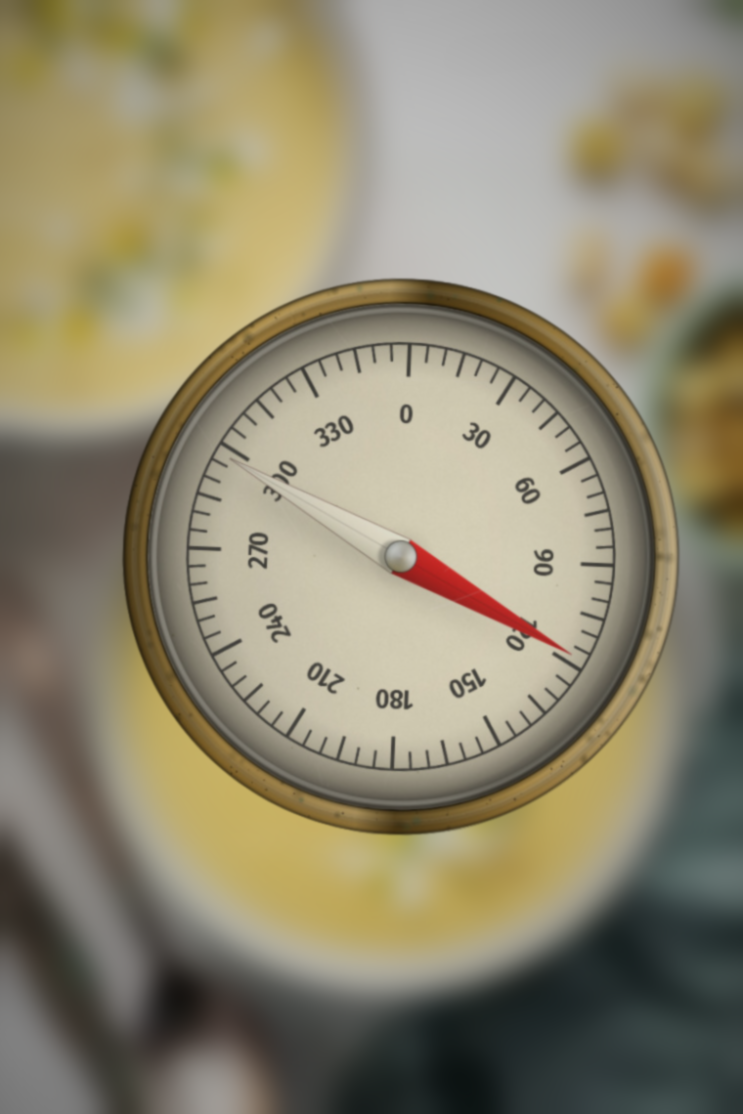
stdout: 117.5 °
